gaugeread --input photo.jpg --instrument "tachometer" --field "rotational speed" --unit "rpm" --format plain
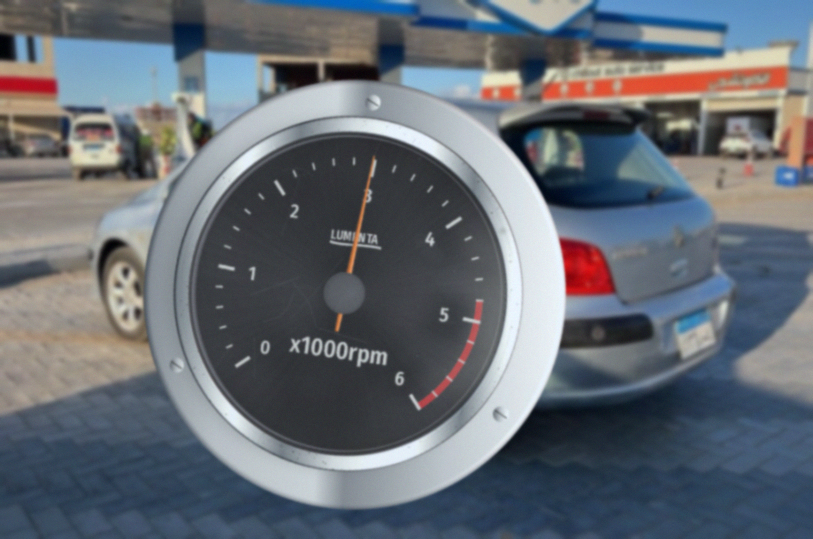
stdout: 3000 rpm
